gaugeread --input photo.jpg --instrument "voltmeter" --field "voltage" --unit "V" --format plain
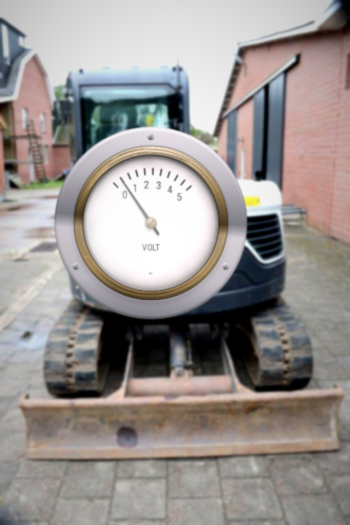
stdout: 0.5 V
